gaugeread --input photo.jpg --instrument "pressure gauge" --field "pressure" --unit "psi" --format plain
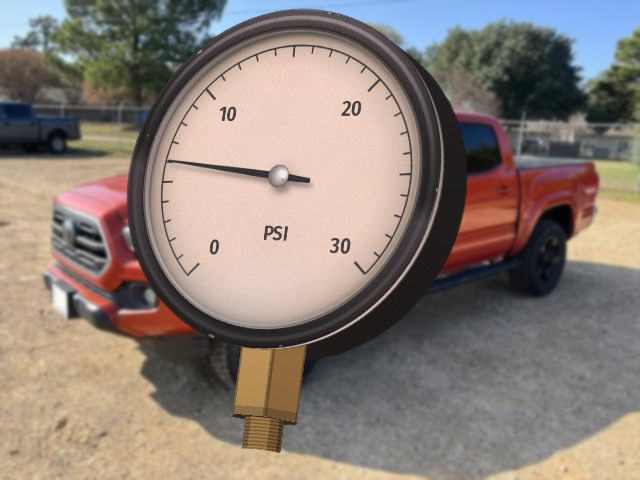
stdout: 6 psi
